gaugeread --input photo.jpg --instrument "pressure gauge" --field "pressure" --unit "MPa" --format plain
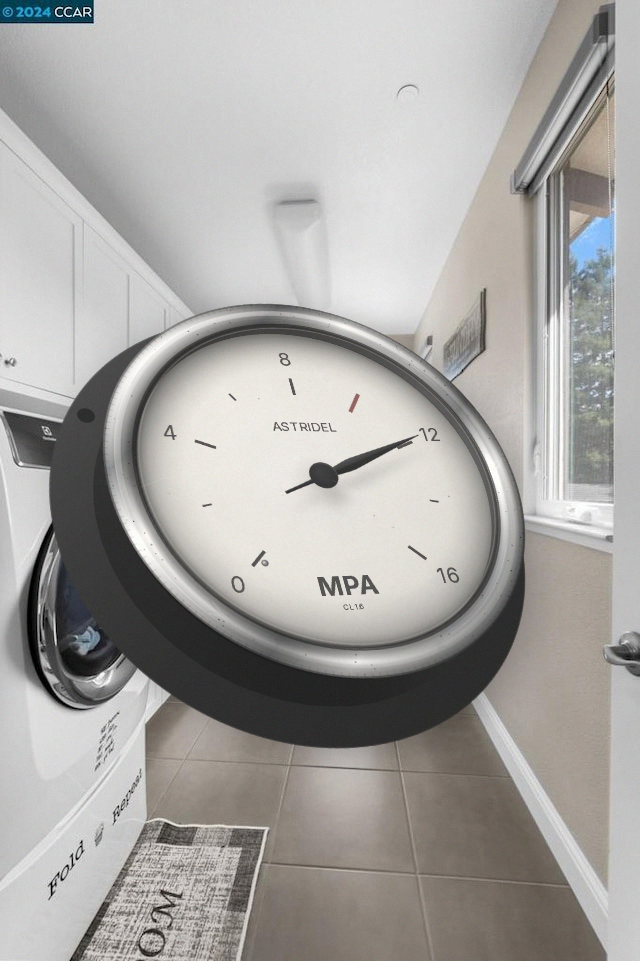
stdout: 12 MPa
